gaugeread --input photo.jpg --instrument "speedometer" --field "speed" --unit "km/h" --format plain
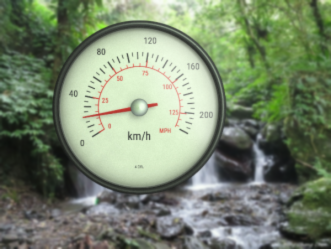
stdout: 20 km/h
